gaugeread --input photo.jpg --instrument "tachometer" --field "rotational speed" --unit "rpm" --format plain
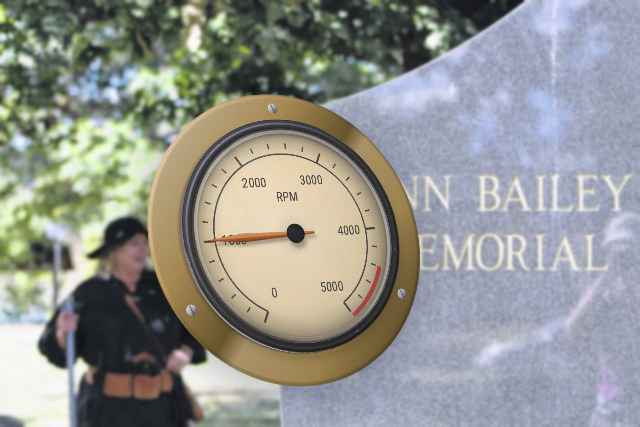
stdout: 1000 rpm
